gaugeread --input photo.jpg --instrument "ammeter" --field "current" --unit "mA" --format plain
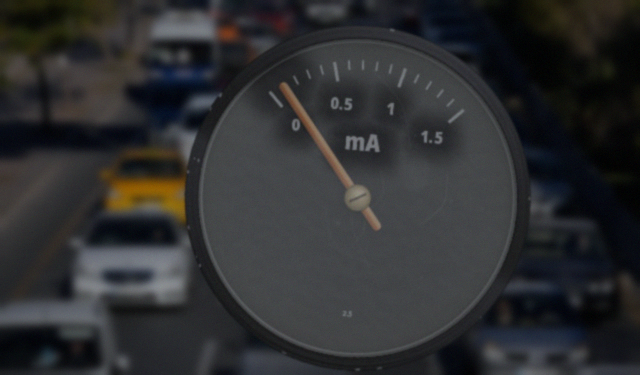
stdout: 0.1 mA
